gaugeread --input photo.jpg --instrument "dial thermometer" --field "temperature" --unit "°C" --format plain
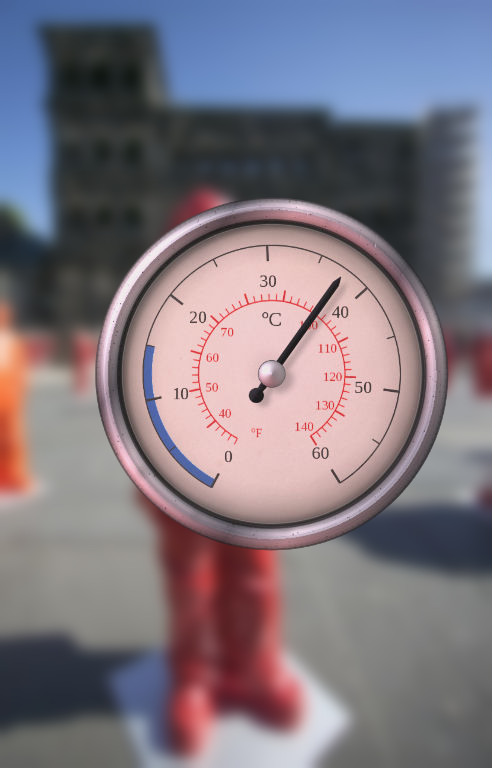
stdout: 37.5 °C
